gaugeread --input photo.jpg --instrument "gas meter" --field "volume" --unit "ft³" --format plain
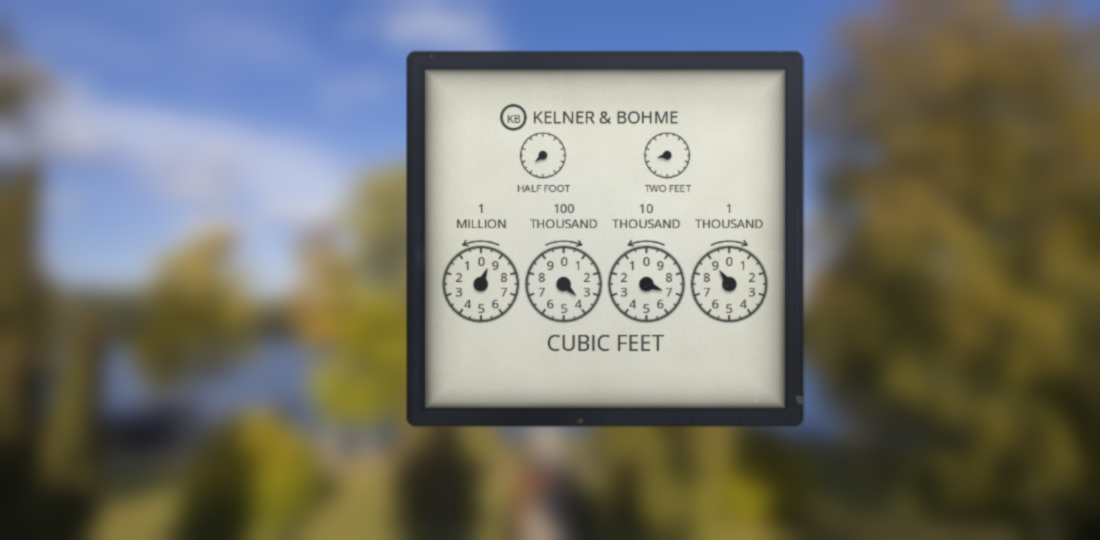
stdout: 936900 ft³
